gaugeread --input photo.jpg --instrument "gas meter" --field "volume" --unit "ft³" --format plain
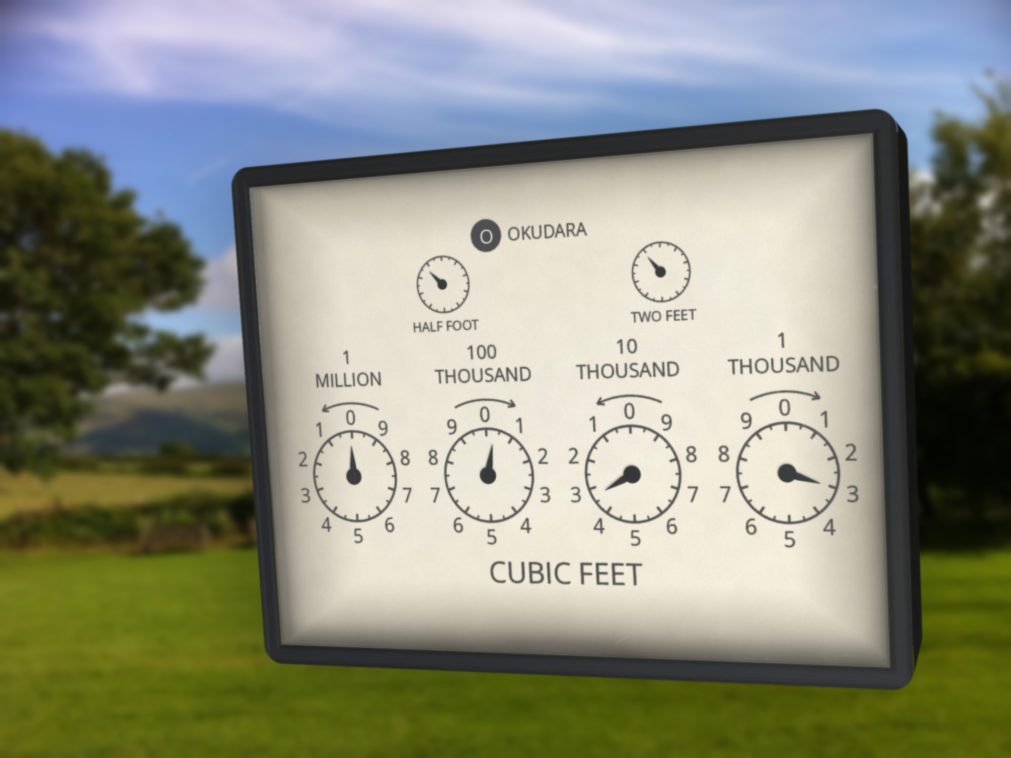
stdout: 3300 ft³
